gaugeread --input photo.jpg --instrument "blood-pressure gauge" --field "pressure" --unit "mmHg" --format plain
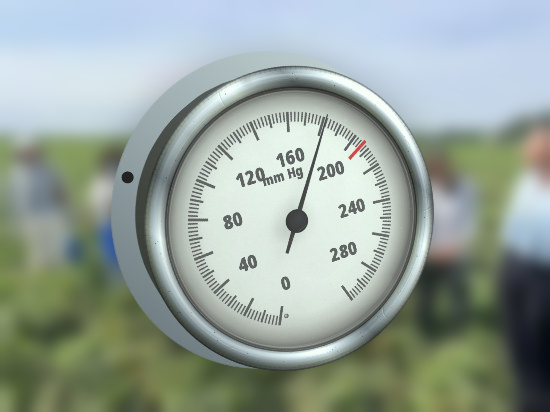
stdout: 180 mmHg
